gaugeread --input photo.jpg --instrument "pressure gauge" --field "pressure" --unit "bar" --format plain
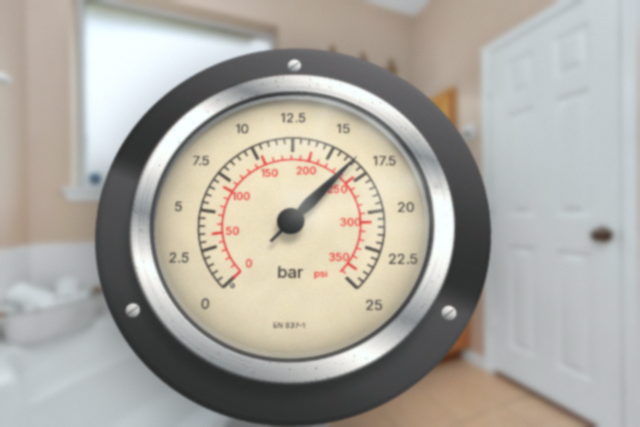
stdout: 16.5 bar
